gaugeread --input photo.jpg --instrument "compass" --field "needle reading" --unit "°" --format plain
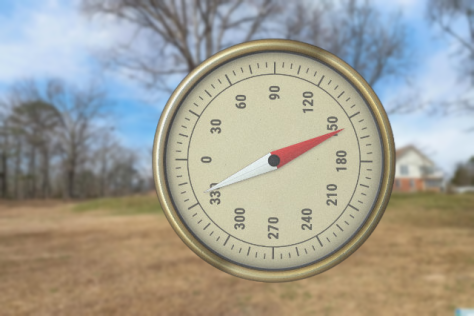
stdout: 155 °
